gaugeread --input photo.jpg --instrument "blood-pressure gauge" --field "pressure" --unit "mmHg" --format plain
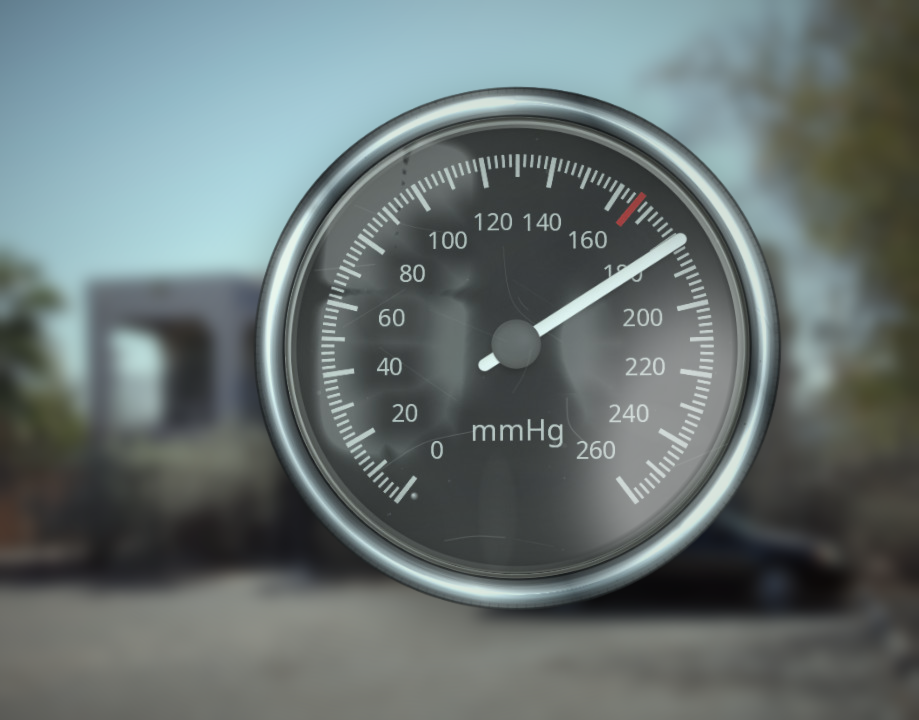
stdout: 182 mmHg
